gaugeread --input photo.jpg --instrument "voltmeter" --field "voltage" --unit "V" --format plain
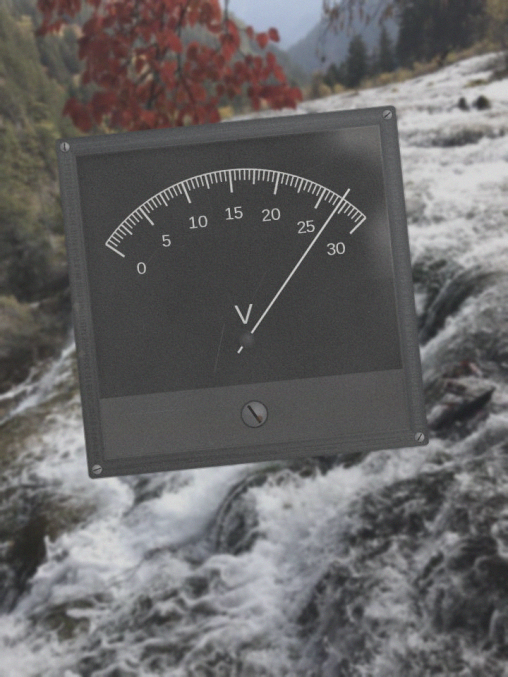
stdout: 27 V
